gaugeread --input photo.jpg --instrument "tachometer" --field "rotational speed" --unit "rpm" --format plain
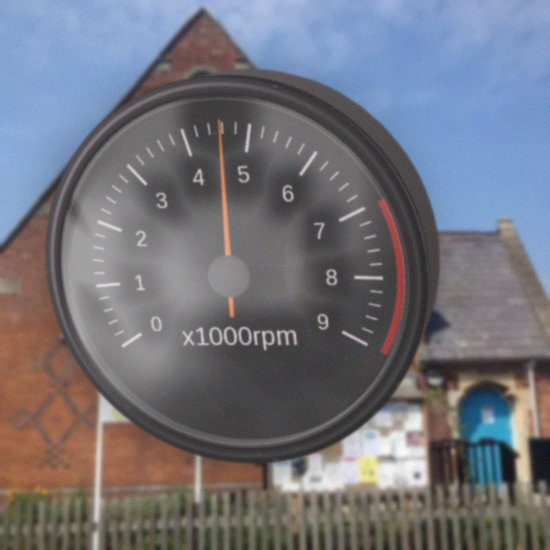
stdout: 4600 rpm
